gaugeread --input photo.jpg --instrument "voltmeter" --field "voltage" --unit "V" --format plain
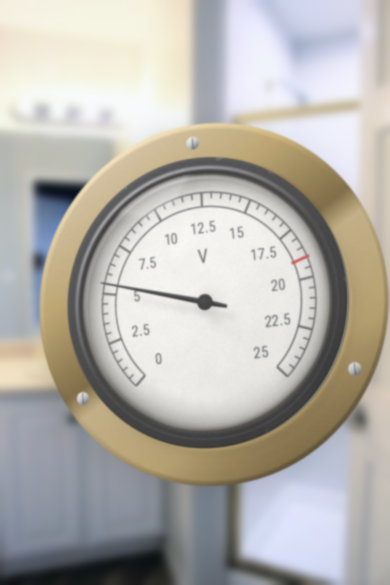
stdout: 5.5 V
